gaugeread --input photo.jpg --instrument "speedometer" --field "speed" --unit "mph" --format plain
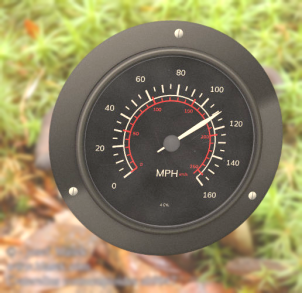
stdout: 110 mph
